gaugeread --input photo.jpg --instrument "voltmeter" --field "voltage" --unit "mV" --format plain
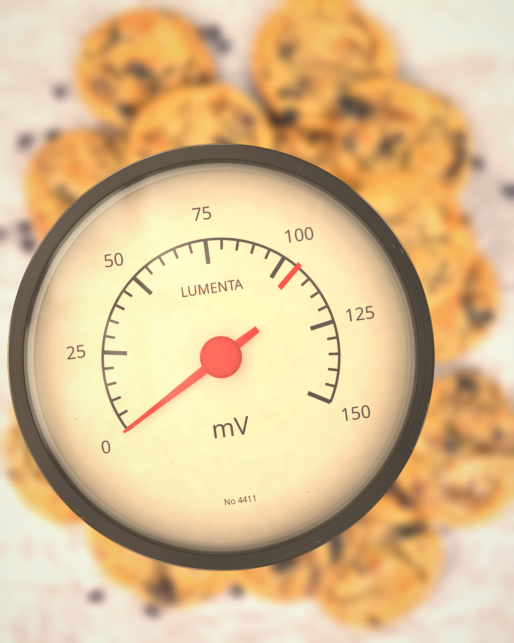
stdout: 0 mV
